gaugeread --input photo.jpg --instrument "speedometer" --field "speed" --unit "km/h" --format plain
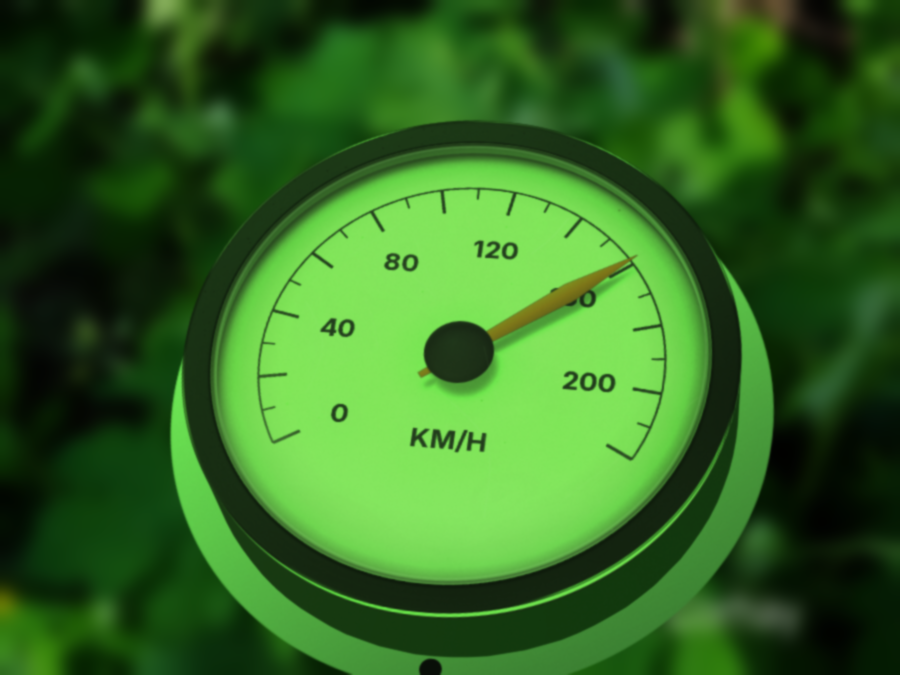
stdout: 160 km/h
